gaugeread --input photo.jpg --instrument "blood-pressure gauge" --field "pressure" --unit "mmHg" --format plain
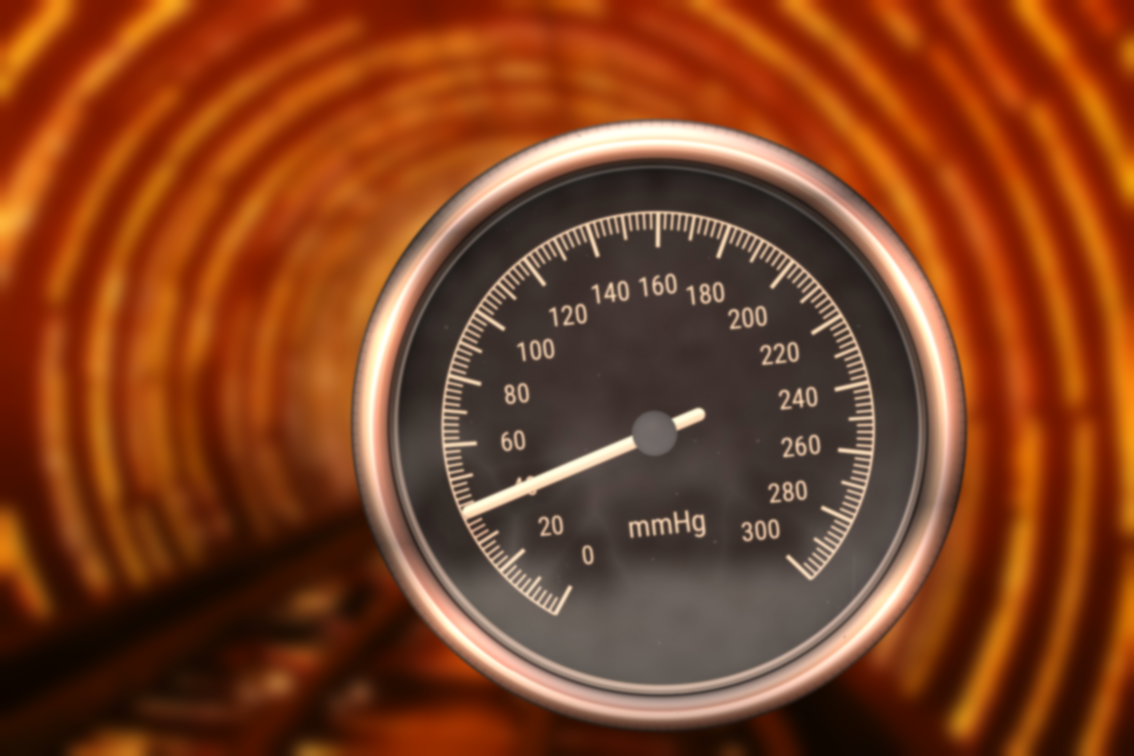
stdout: 40 mmHg
